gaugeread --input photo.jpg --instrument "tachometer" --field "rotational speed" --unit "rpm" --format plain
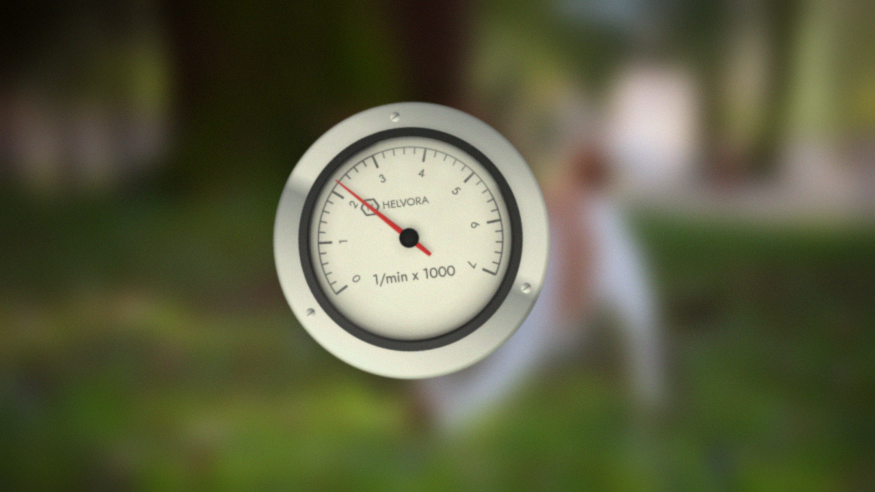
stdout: 2200 rpm
